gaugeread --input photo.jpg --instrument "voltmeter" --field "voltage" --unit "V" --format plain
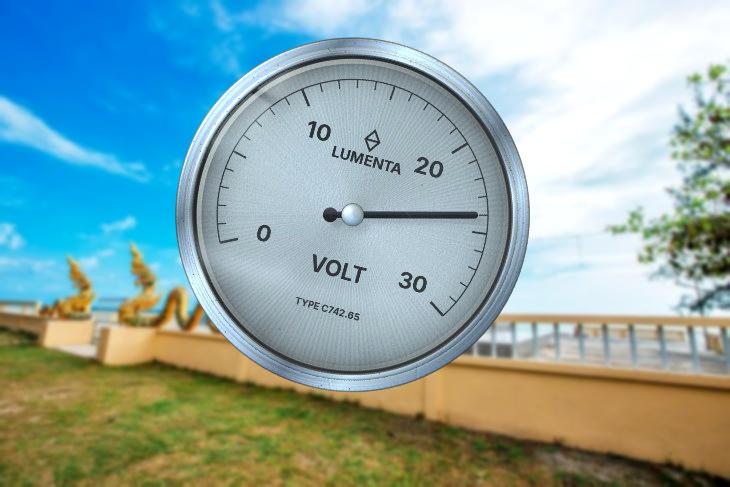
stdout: 24 V
